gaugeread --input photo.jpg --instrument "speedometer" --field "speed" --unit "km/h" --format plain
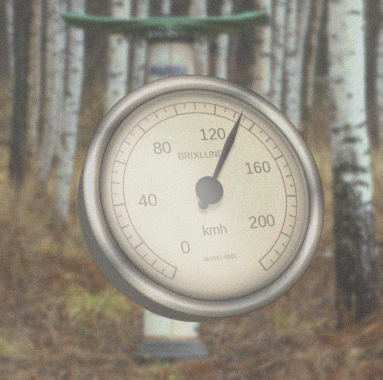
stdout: 132.5 km/h
